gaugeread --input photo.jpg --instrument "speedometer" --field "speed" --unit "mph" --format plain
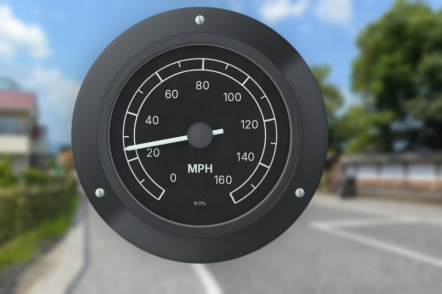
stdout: 25 mph
